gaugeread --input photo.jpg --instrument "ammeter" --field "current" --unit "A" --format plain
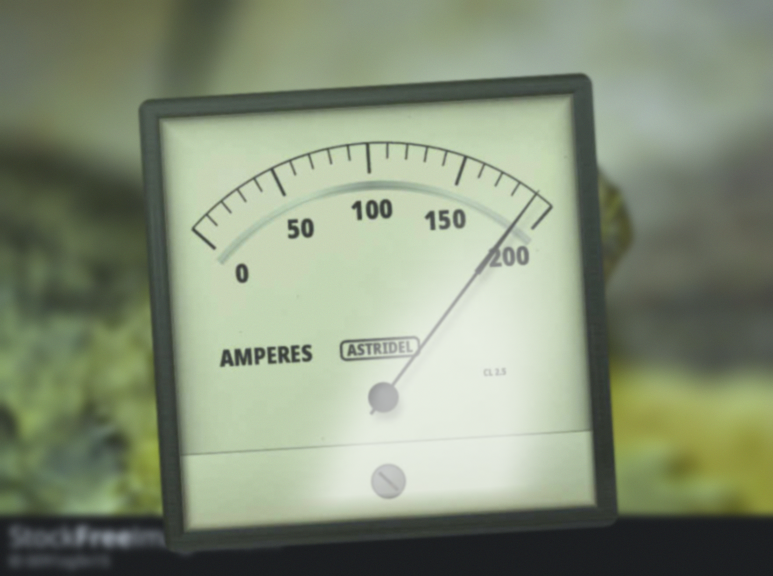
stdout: 190 A
